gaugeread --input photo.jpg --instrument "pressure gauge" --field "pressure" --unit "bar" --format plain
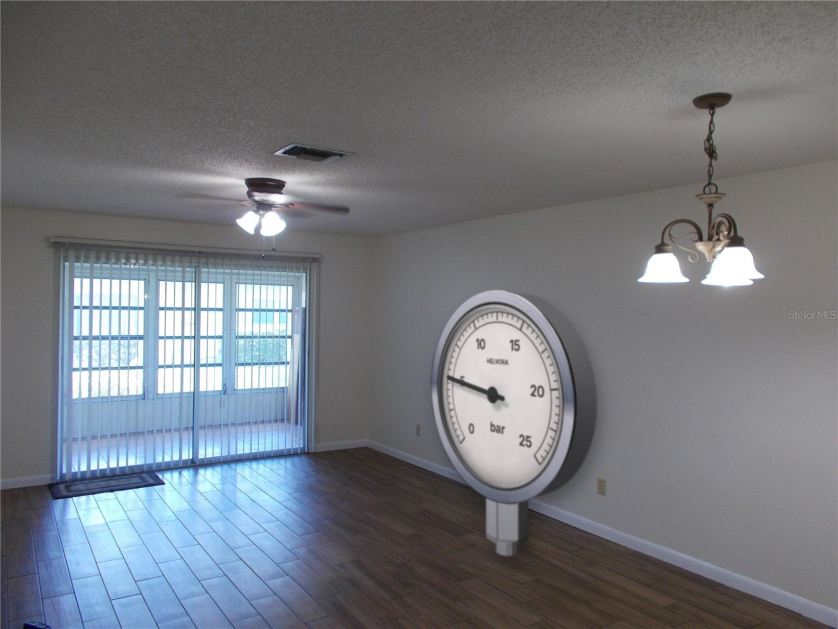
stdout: 5 bar
